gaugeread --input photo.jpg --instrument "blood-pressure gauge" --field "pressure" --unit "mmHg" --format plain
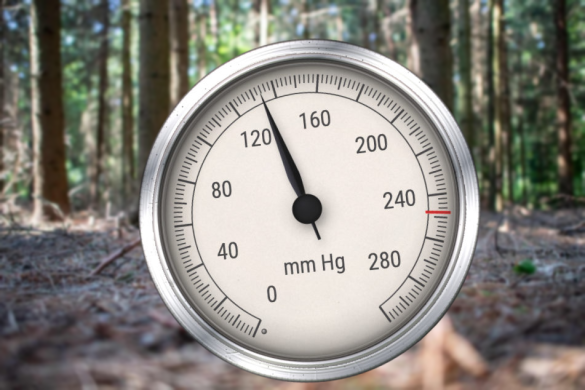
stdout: 134 mmHg
